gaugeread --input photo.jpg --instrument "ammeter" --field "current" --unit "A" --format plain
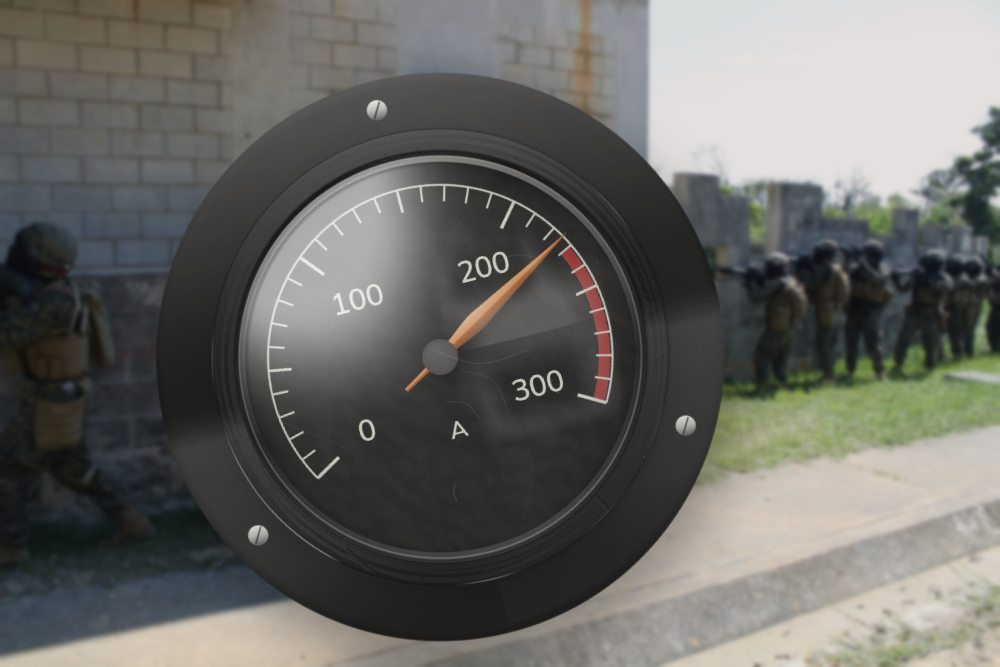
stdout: 225 A
